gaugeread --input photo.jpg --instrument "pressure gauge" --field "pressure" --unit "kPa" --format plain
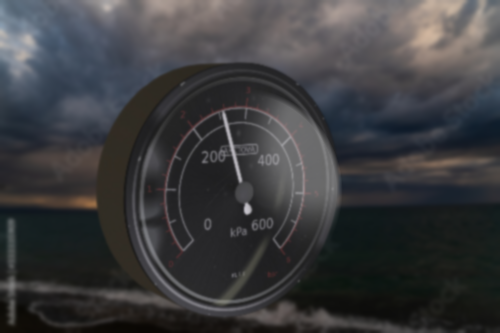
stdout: 250 kPa
